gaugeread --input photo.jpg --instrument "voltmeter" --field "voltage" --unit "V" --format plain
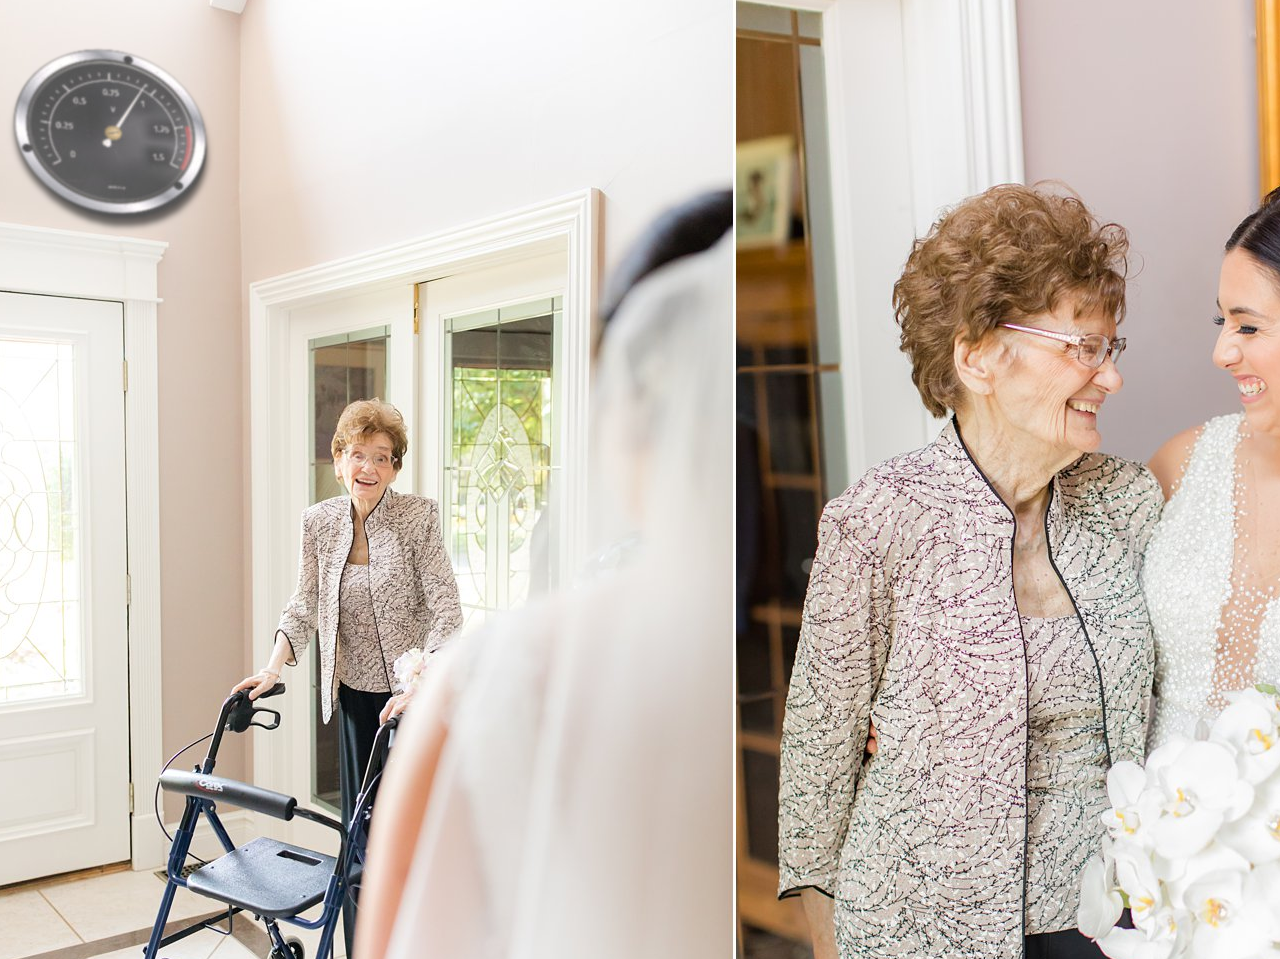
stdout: 0.95 V
